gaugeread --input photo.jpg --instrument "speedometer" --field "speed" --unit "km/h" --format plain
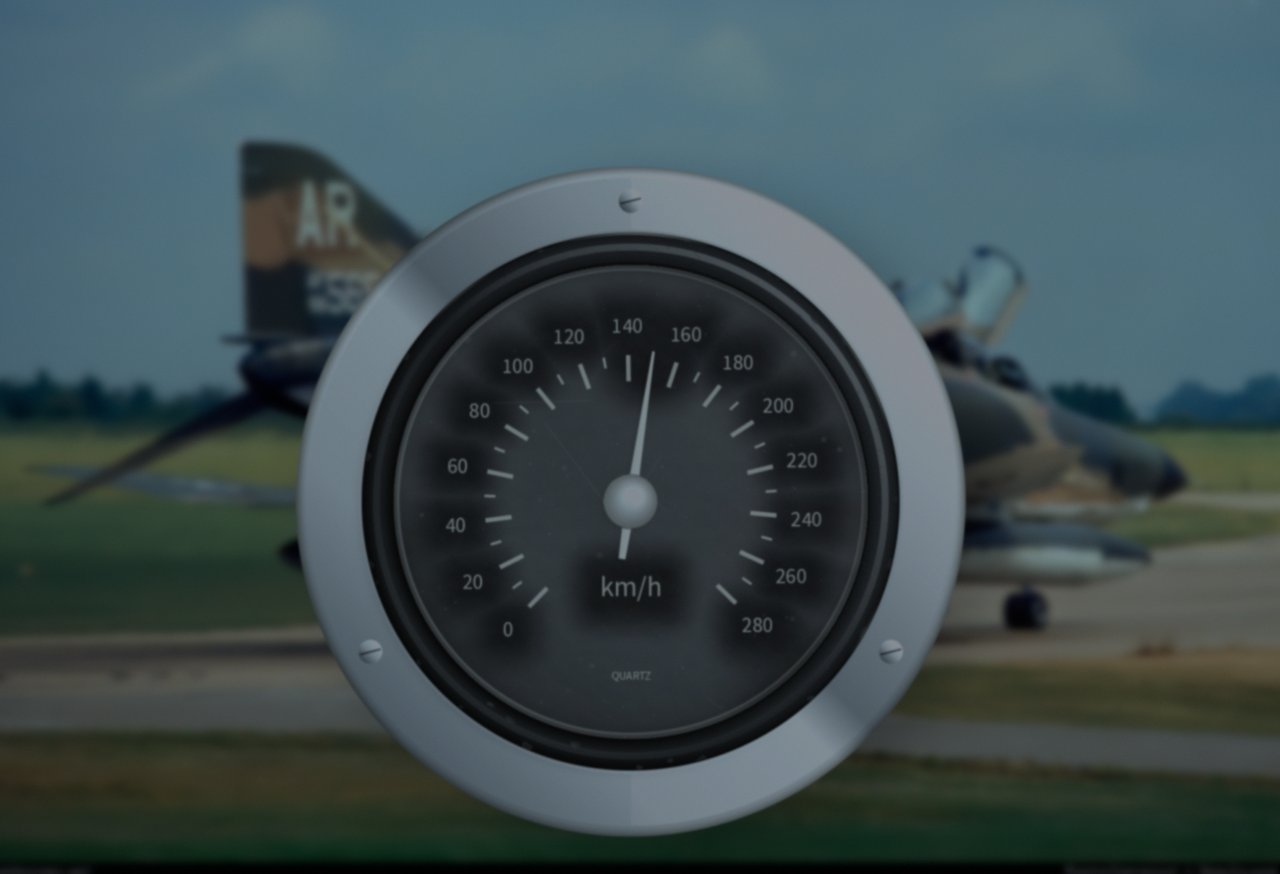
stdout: 150 km/h
